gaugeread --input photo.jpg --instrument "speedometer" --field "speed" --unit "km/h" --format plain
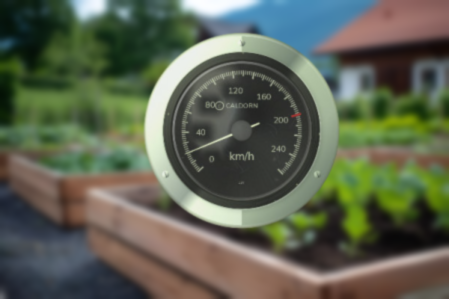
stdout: 20 km/h
